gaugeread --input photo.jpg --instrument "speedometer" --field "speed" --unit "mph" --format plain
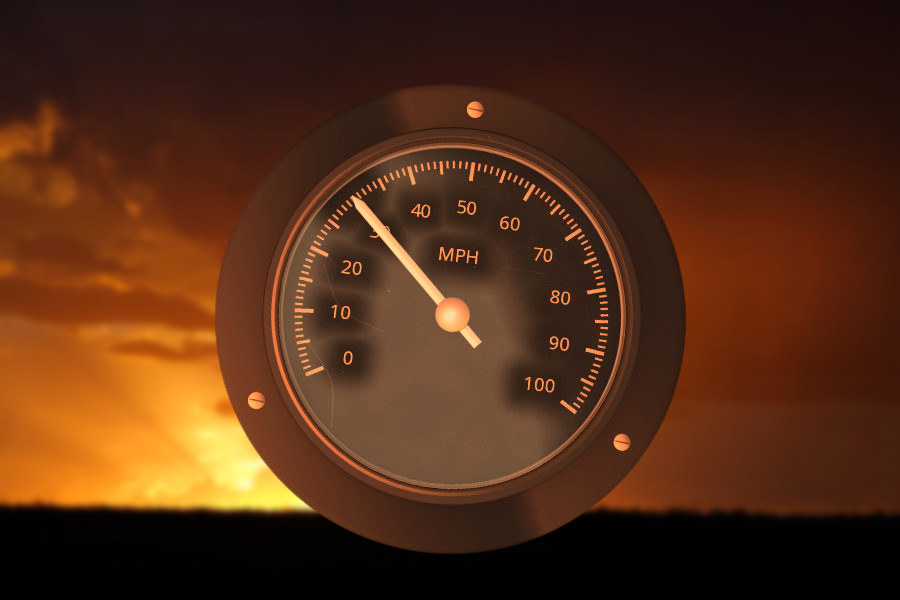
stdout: 30 mph
